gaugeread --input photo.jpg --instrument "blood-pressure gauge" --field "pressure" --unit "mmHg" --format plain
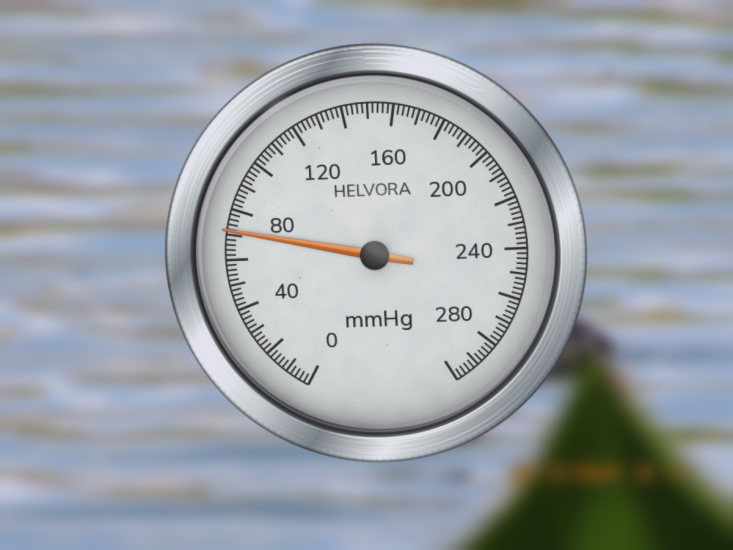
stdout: 72 mmHg
